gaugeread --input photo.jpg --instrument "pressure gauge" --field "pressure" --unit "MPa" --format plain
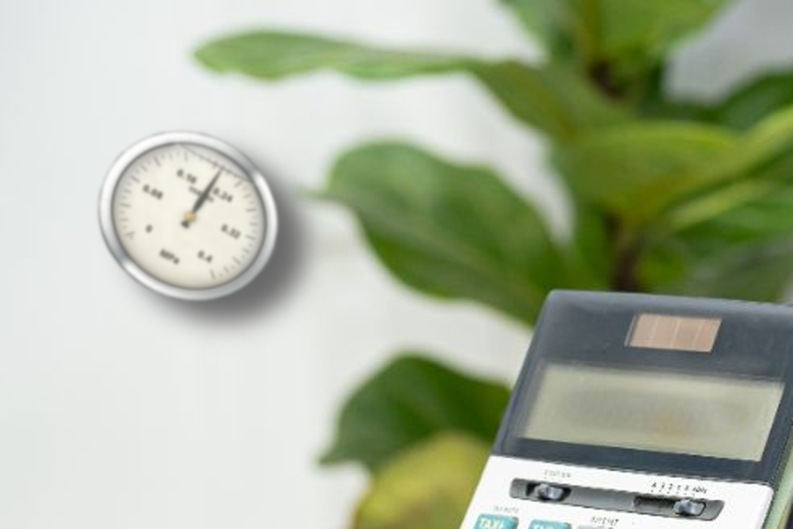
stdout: 0.21 MPa
